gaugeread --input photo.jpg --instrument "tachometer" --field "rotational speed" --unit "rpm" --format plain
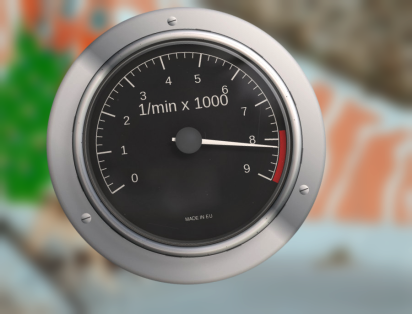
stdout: 8200 rpm
